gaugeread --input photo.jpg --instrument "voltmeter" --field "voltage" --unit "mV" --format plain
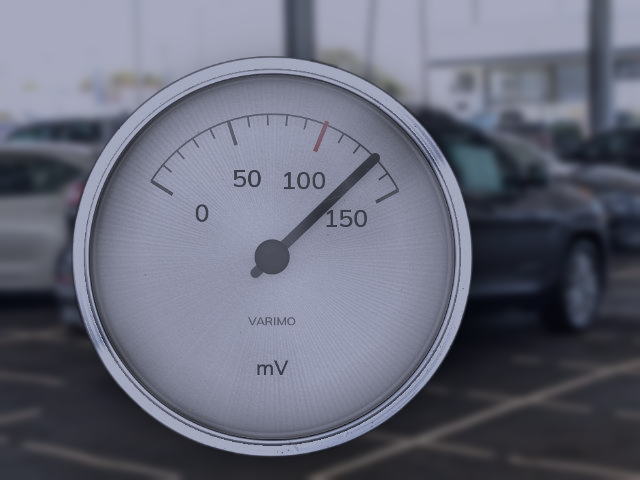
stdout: 130 mV
